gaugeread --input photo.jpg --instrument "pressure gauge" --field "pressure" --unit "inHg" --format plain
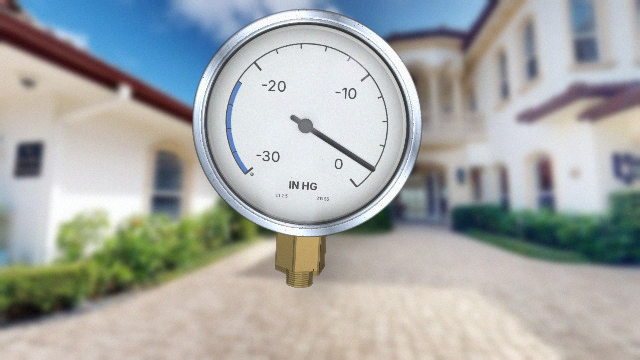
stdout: -2 inHg
